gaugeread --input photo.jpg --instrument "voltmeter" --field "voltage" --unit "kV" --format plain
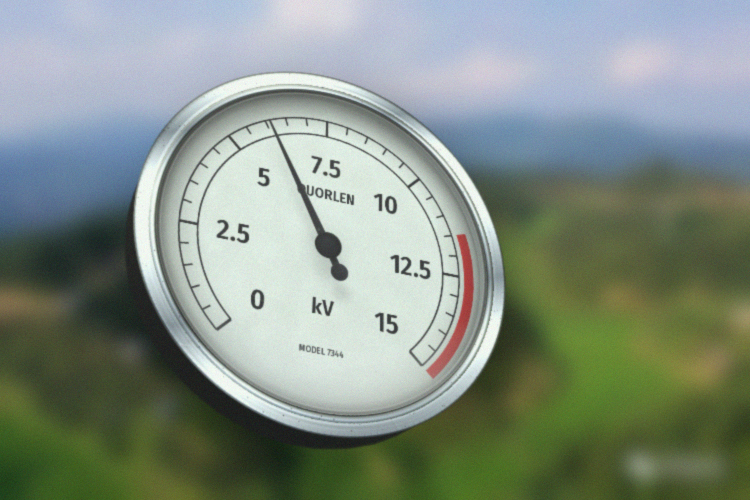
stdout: 6 kV
